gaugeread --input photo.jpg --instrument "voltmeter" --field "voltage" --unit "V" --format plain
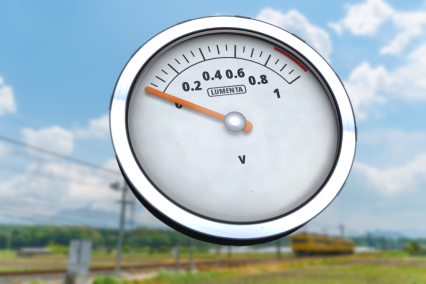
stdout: 0 V
